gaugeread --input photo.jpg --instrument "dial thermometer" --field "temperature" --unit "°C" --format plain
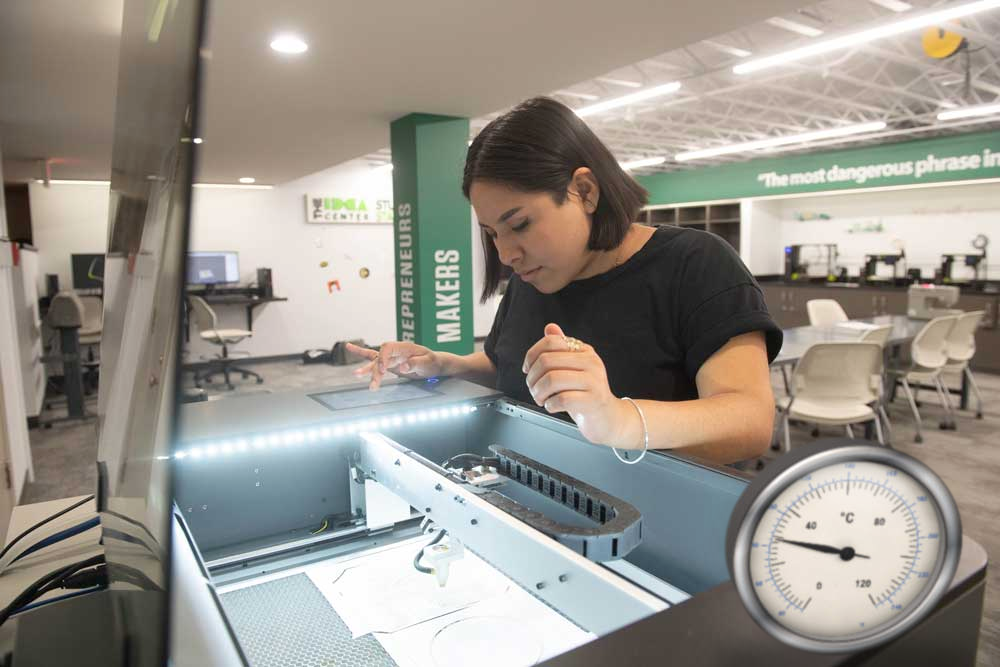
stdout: 30 °C
